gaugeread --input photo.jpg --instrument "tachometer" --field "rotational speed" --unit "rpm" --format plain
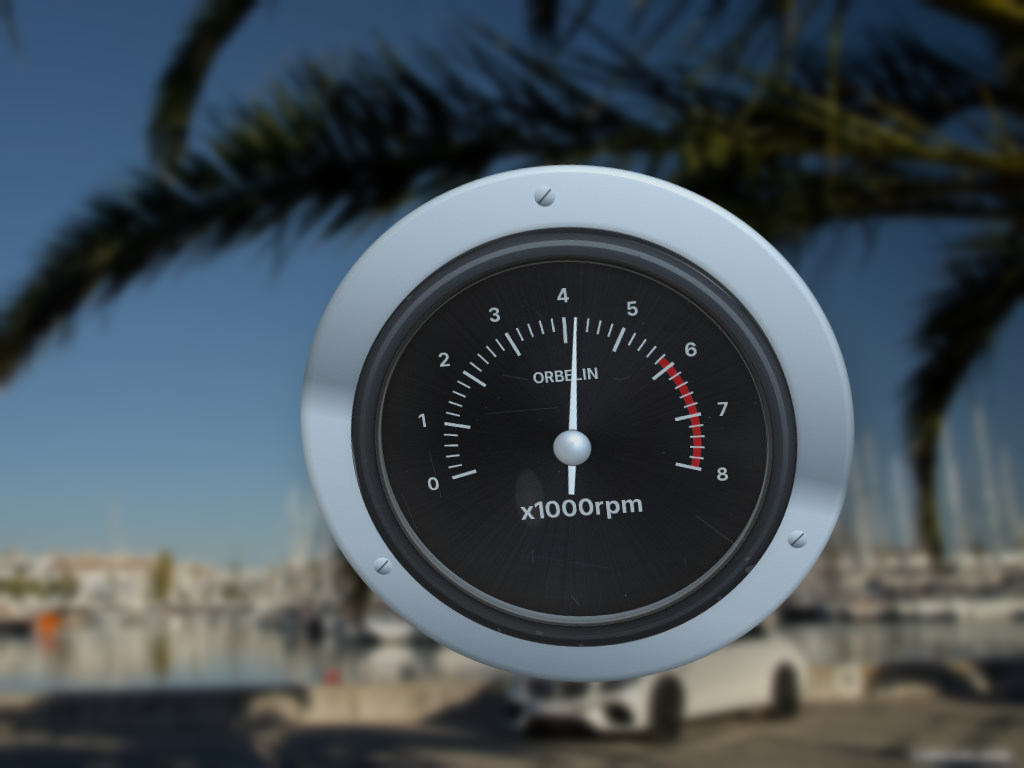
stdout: 4200 rpm
